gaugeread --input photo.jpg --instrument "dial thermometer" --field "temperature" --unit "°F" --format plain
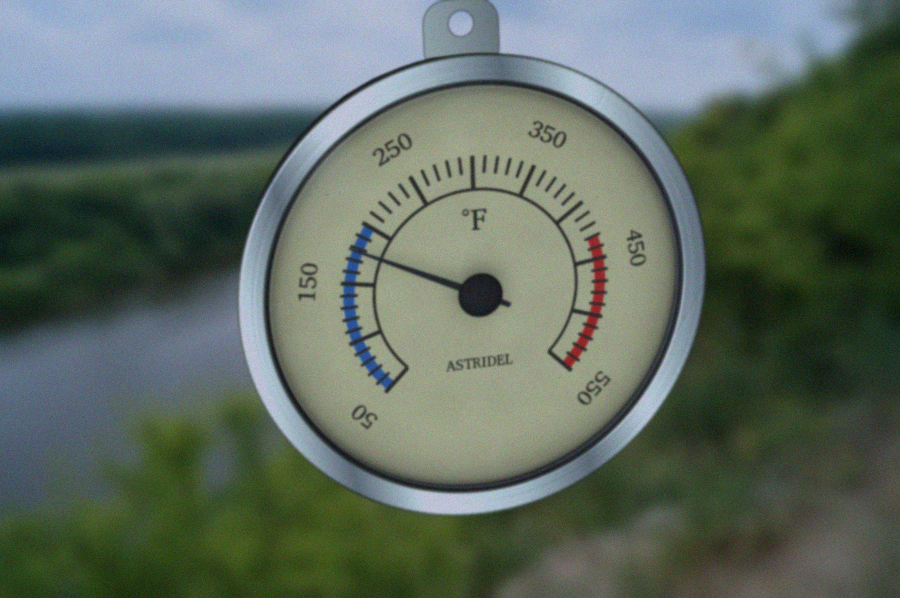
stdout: 180 °F
